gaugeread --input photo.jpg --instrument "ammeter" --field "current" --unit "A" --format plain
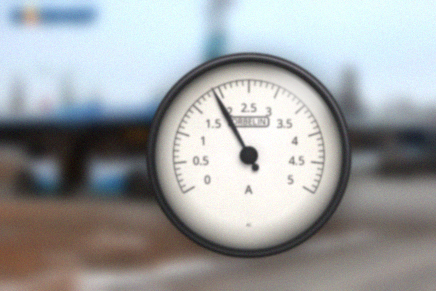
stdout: 1.9 A
